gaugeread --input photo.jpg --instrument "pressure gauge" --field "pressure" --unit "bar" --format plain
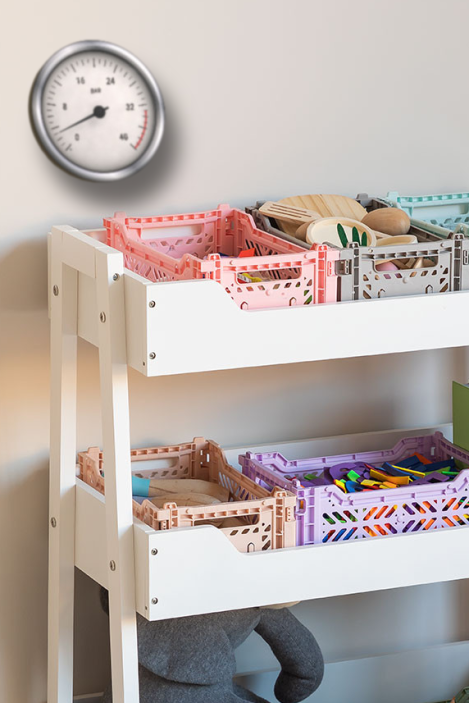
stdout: 3 bar
